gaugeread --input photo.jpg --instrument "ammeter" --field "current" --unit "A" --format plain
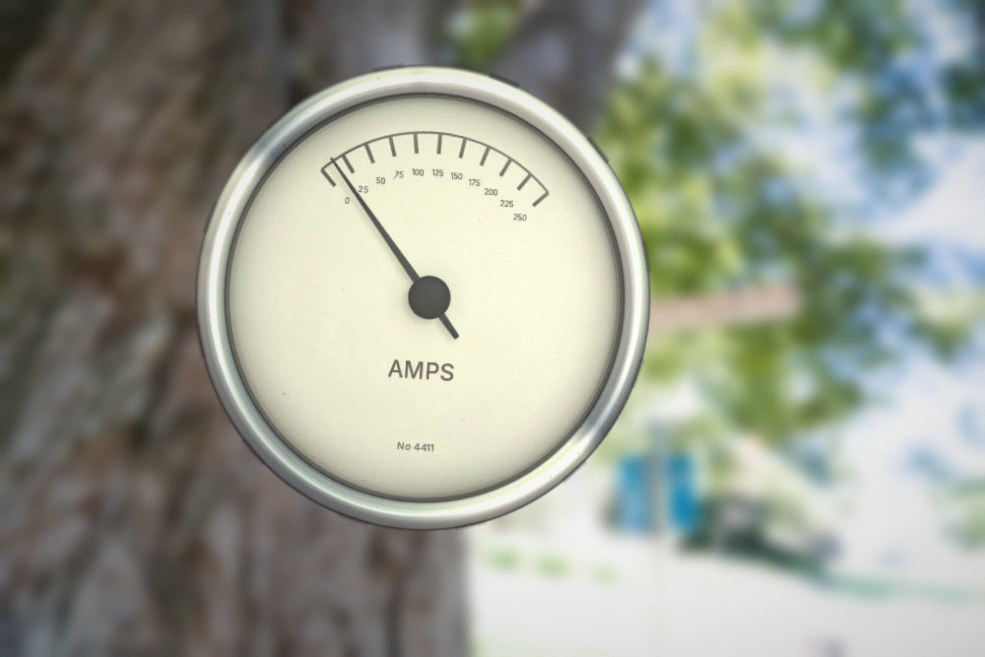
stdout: 12.5 A
